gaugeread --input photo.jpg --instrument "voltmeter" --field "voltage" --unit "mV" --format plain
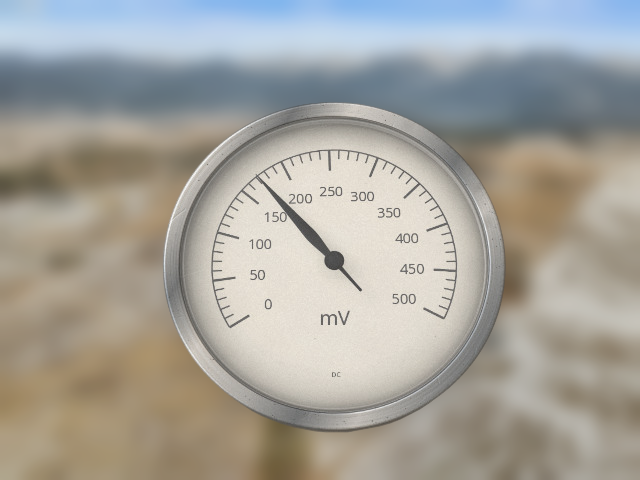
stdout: 170 mV
